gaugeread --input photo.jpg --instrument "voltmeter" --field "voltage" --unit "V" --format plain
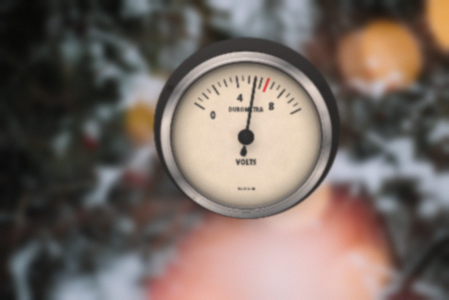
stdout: 5.5 V
